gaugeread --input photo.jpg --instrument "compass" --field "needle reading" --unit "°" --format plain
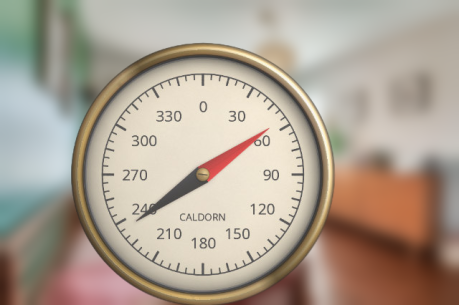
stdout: 55 °
